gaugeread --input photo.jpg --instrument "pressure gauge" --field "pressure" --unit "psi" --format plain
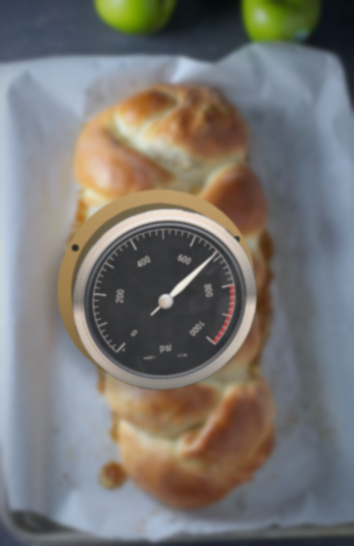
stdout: 680 psi
